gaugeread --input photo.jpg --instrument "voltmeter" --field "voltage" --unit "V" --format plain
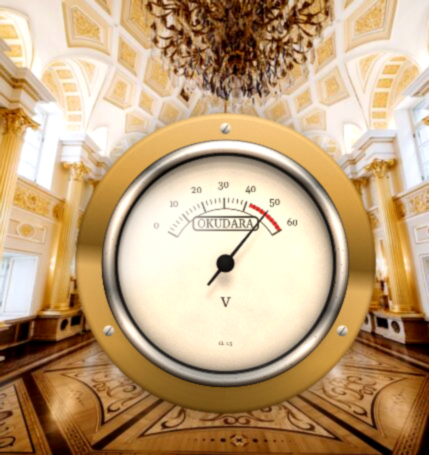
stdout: 50 V
